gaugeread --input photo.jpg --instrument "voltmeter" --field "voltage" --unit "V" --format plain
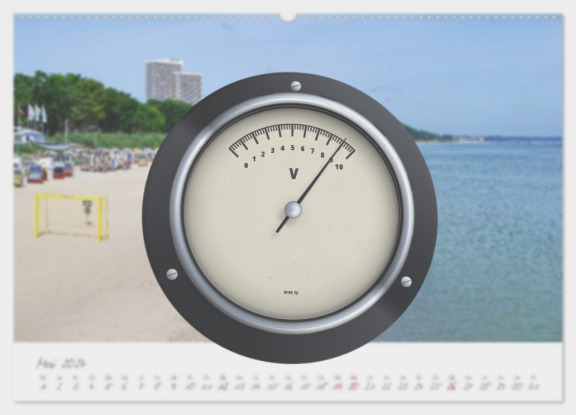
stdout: 9 V
